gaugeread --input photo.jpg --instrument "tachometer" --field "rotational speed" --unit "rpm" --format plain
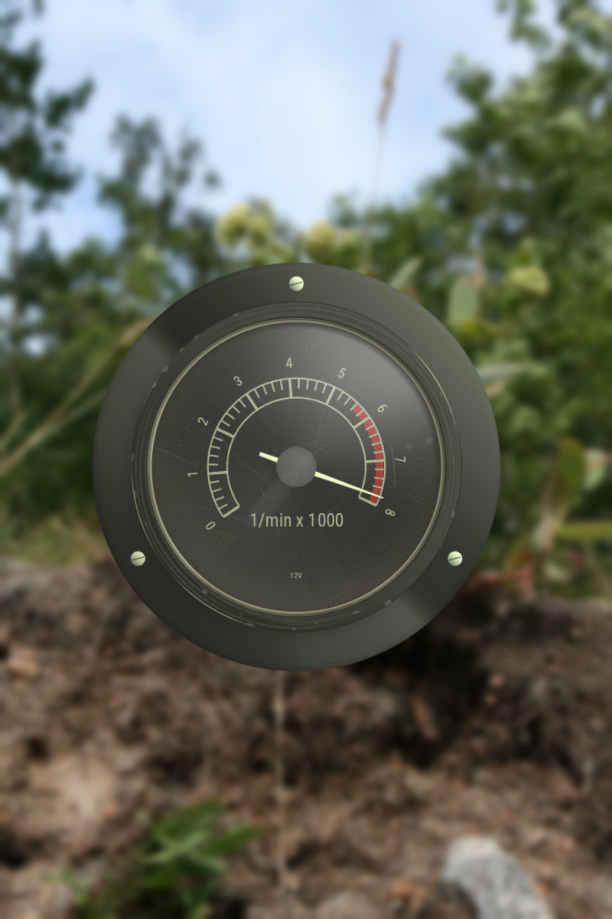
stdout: 7800 rpm
